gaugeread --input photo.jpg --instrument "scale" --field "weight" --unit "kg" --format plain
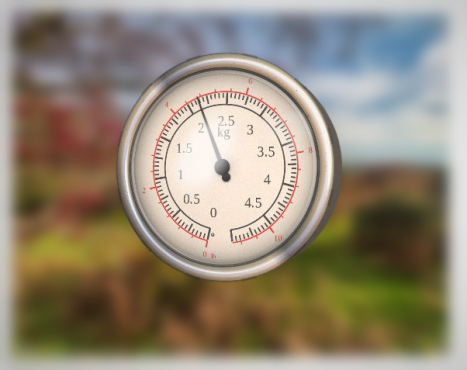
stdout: 2.15 kg
